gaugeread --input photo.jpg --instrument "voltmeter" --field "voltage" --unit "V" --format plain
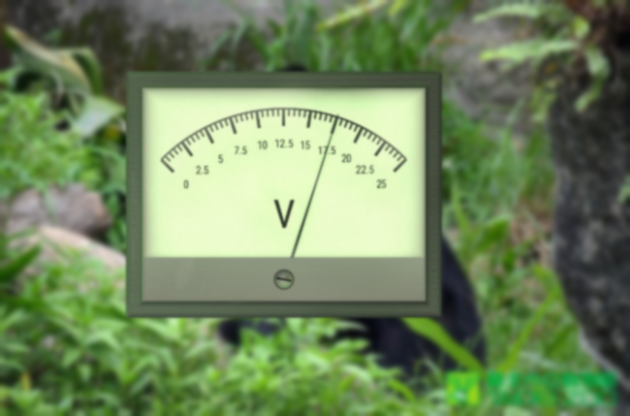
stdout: 17.5 V
